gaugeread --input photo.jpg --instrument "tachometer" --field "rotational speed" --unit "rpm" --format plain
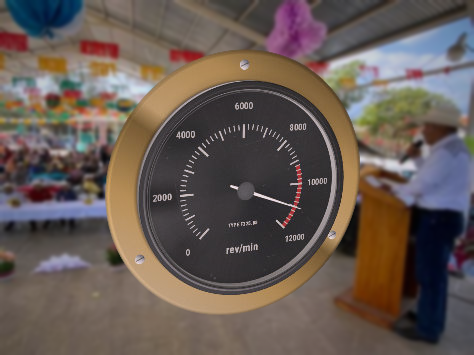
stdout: 11000 rpm
